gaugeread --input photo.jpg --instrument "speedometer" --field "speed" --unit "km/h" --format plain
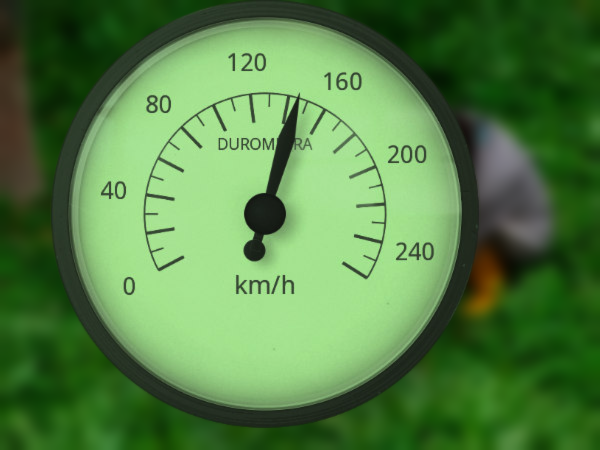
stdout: 145 km/h
